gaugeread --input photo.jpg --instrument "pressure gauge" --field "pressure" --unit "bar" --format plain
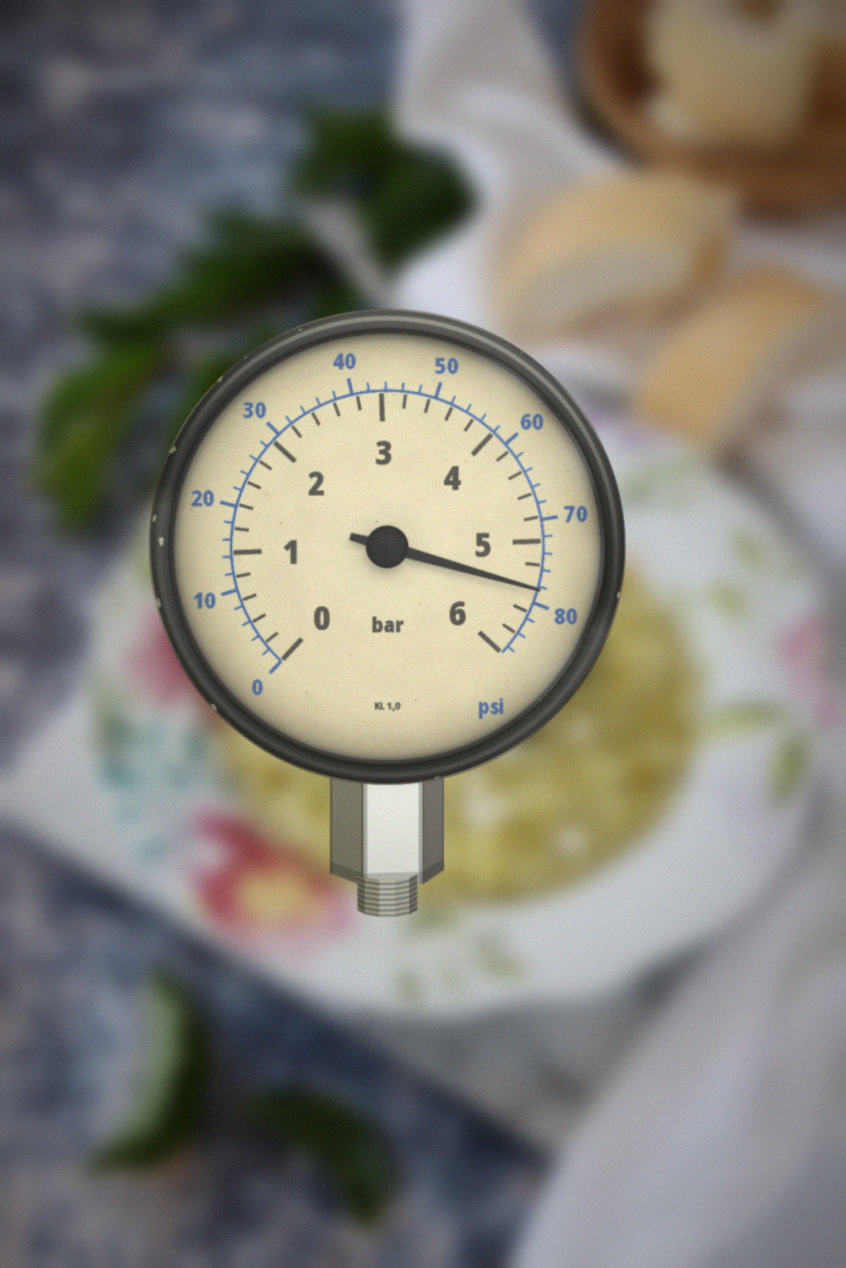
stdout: 5.4 bar
